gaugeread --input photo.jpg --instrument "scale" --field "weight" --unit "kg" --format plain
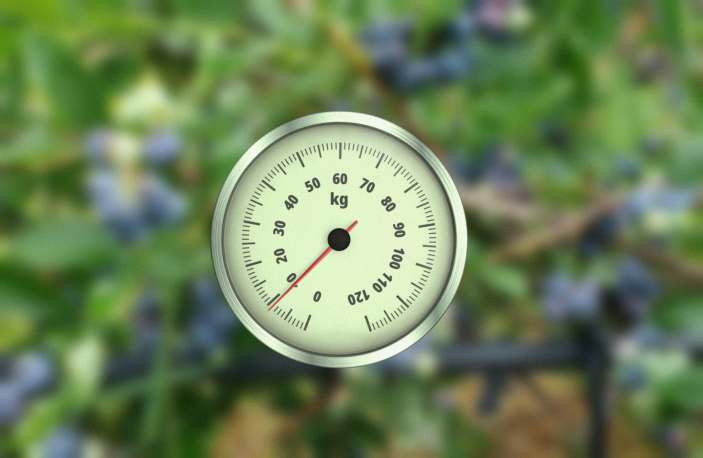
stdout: 9 kg
